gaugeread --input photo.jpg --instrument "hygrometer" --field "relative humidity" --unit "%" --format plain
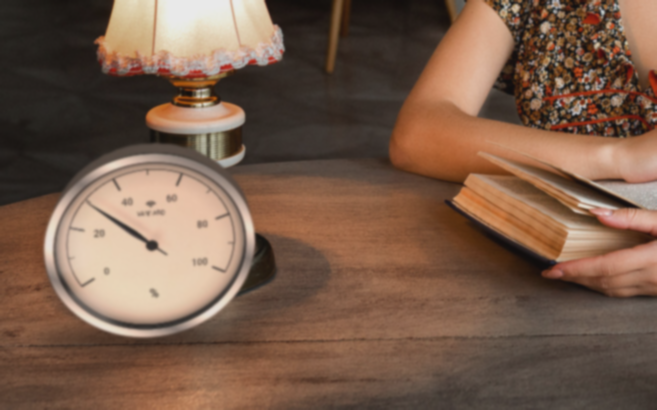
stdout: 30 %
